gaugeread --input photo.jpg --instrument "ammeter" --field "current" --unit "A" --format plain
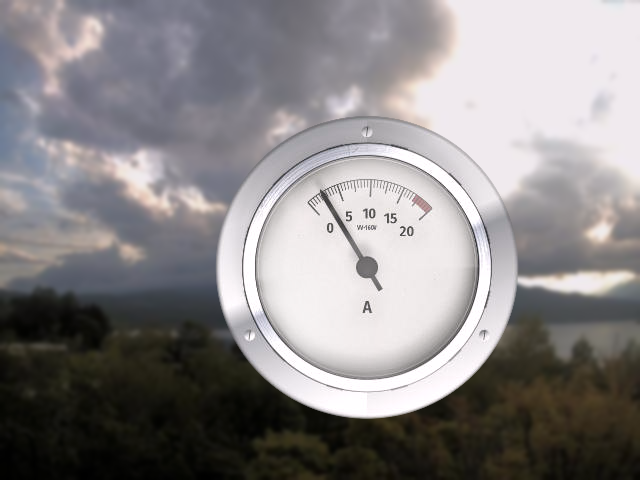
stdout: 2.5 A
